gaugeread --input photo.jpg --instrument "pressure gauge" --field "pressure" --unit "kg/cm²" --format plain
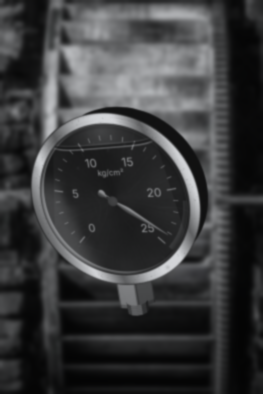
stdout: 24 kg/cm²
